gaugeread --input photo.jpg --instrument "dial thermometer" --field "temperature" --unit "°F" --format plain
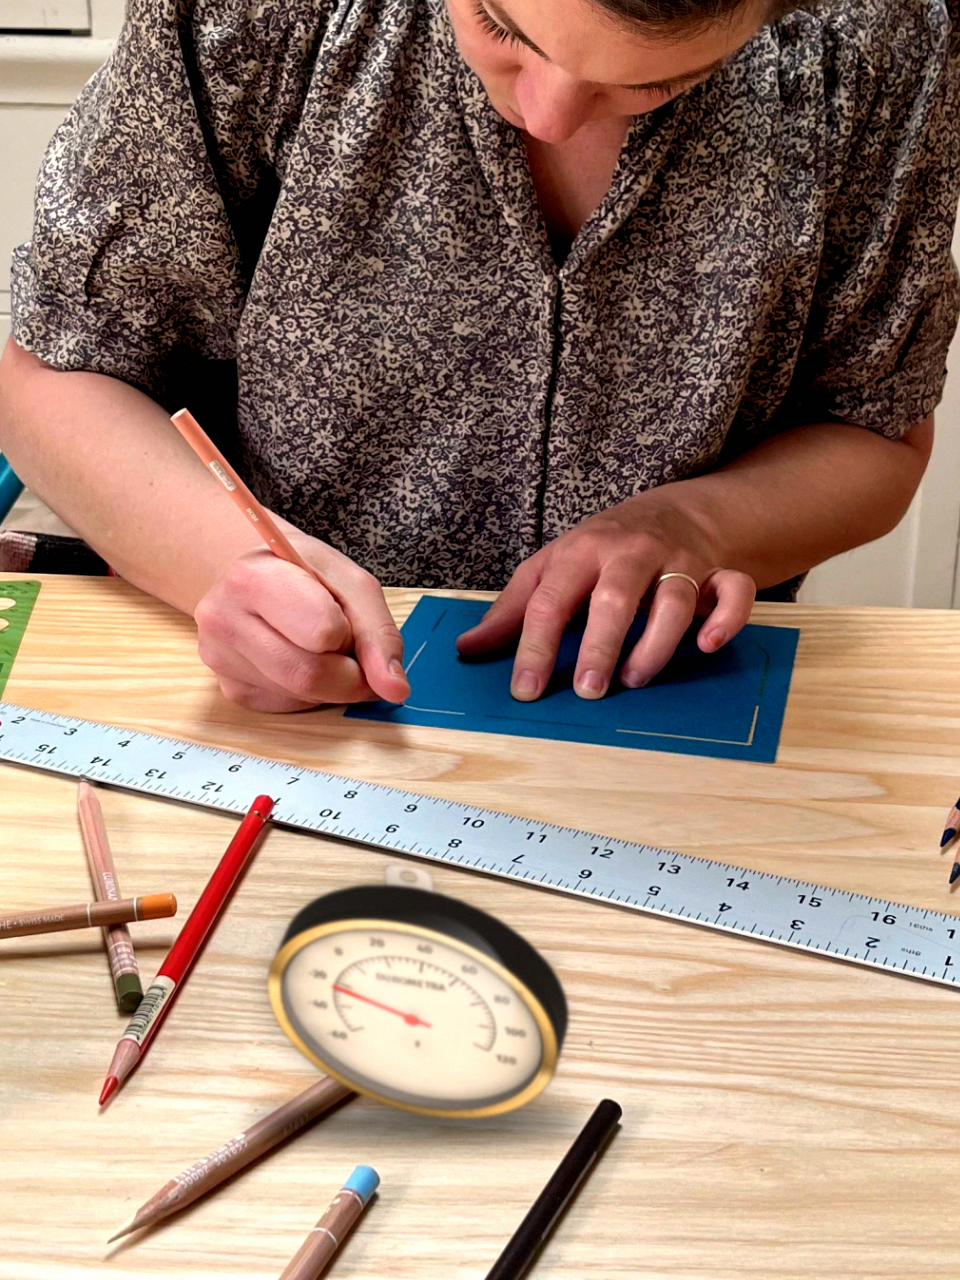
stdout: -20 °F
